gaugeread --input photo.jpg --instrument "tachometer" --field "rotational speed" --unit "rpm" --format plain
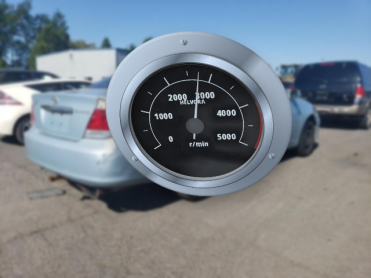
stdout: 2750 rpm
